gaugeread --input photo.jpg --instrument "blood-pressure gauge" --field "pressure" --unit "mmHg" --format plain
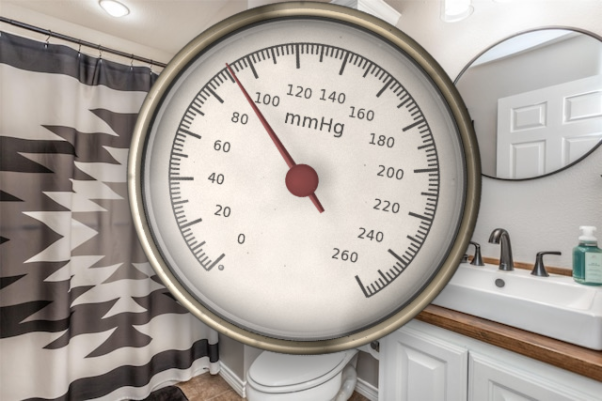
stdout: 92 mmHg
